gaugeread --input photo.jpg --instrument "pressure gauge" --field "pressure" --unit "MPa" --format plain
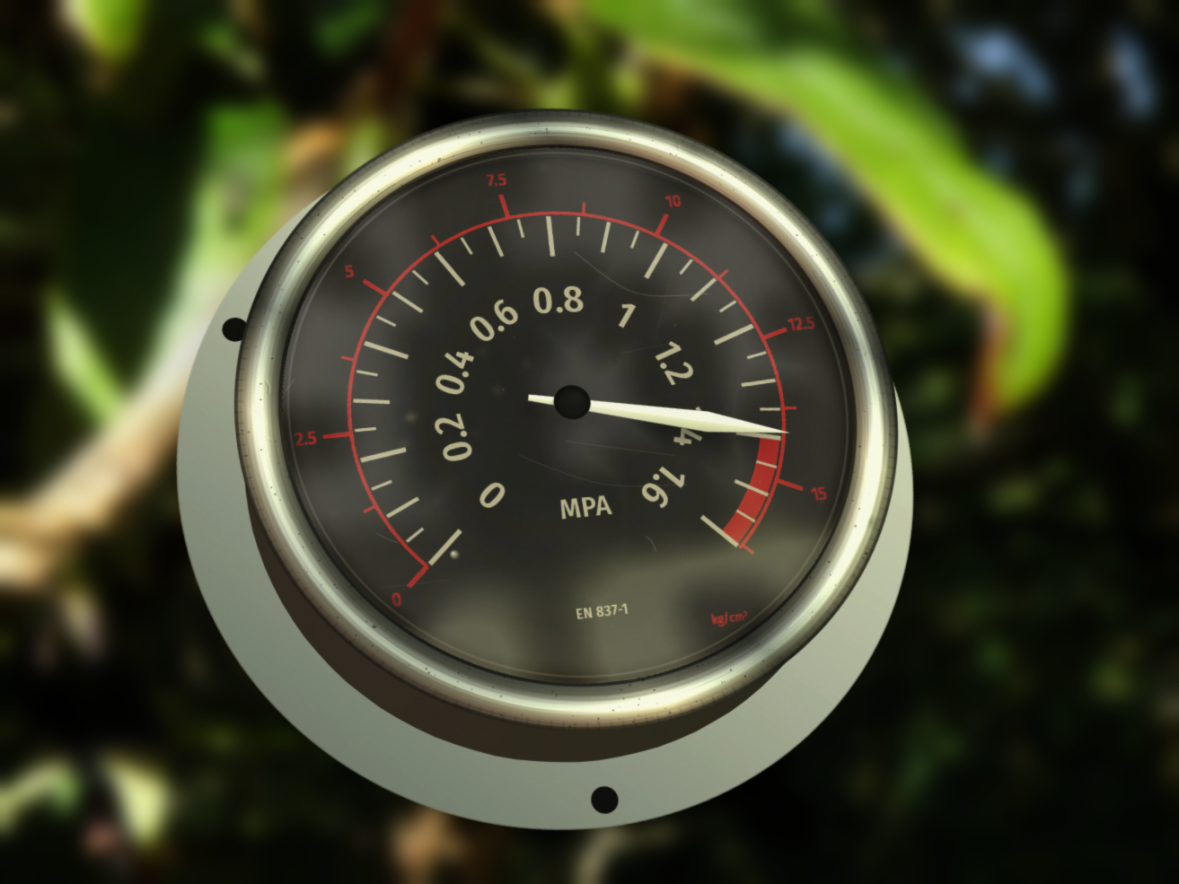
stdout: 1.4 MPa
